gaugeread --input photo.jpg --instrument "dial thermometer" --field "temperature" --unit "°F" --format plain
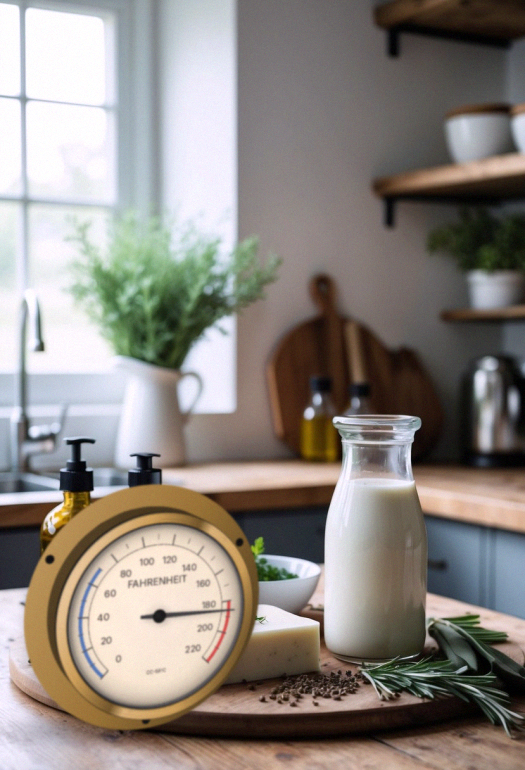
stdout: 185 °F
